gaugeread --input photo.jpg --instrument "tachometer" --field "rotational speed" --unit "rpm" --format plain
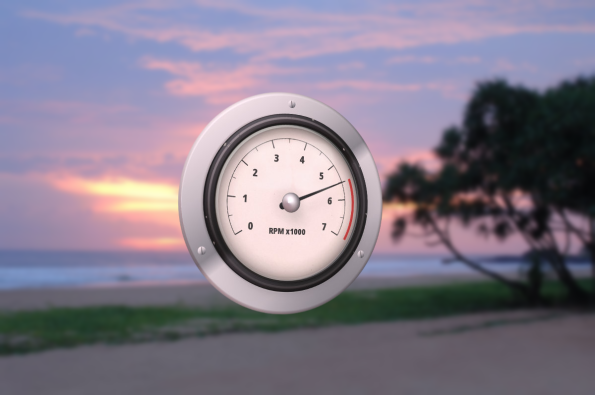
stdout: 5500 rpm
